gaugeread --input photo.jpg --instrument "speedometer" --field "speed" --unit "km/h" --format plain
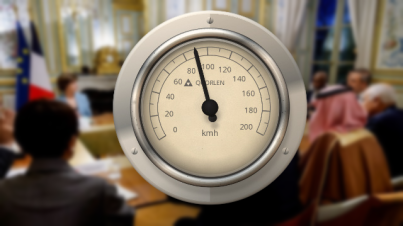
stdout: 90 km/h
